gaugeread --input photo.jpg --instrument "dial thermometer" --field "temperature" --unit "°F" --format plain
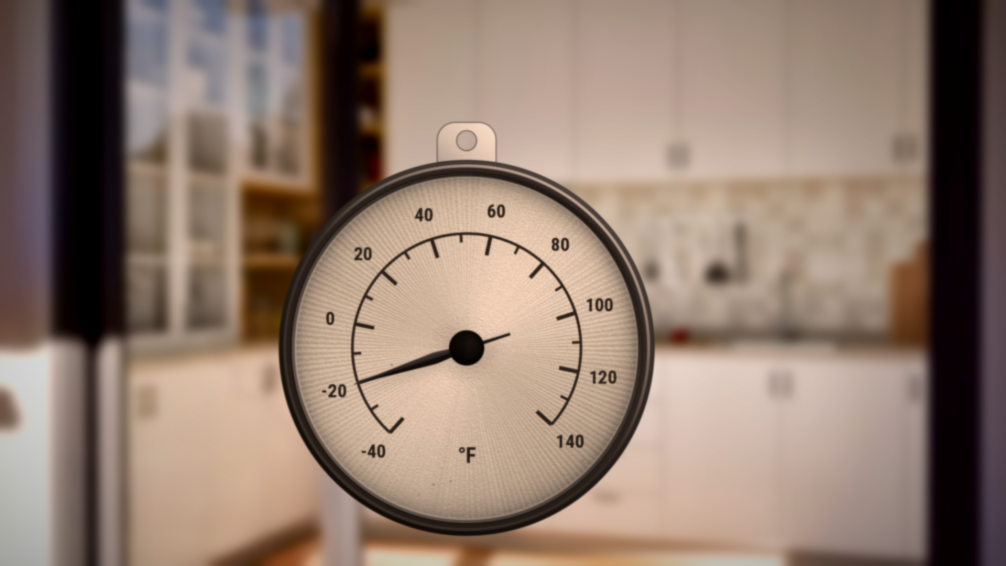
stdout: -20 °F
